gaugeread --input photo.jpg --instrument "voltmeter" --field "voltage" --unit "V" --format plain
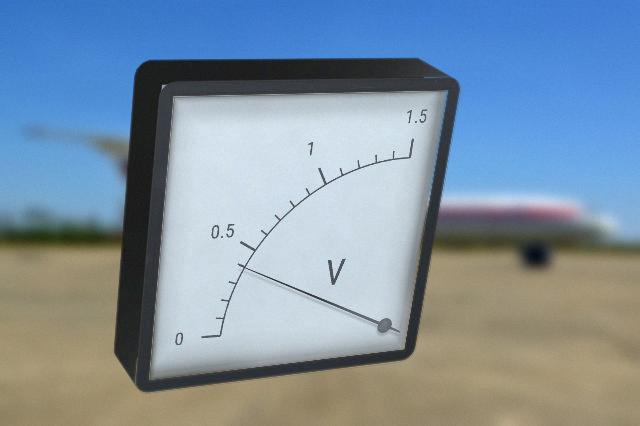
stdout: 0.4 V
